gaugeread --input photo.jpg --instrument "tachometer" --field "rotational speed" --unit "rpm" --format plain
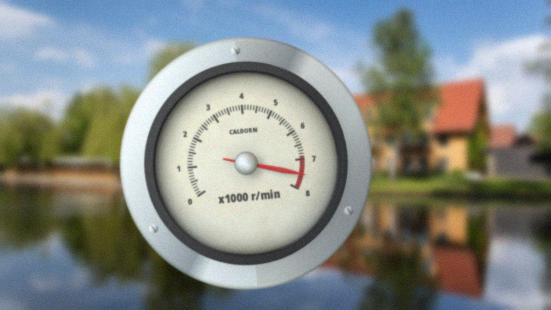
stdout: 7500 rpm
